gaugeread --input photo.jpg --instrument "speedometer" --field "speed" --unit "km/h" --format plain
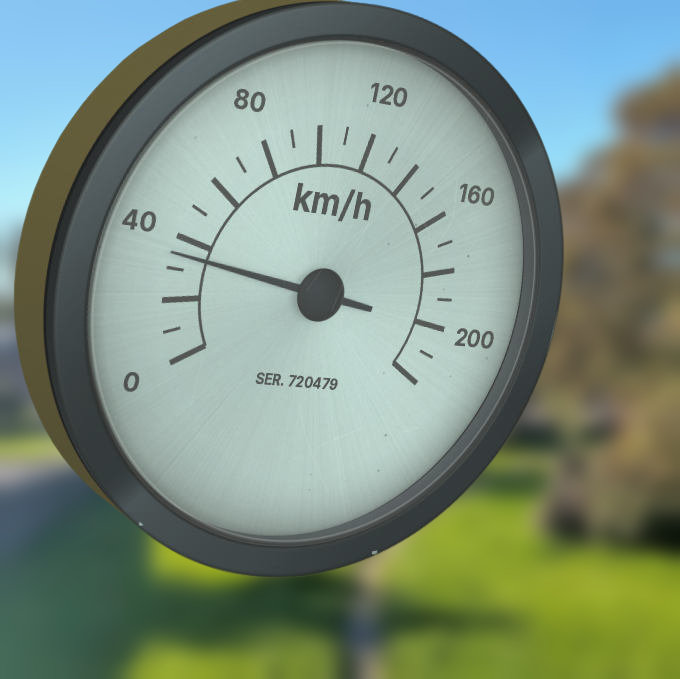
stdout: 35 km/h
